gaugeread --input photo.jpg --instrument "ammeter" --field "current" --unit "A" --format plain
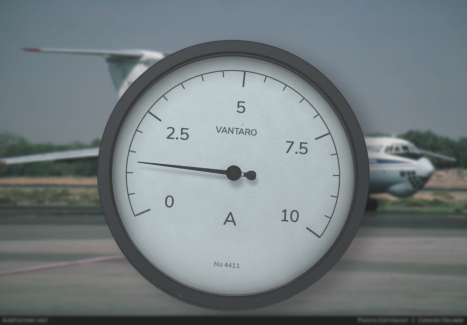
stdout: 1.25 A
